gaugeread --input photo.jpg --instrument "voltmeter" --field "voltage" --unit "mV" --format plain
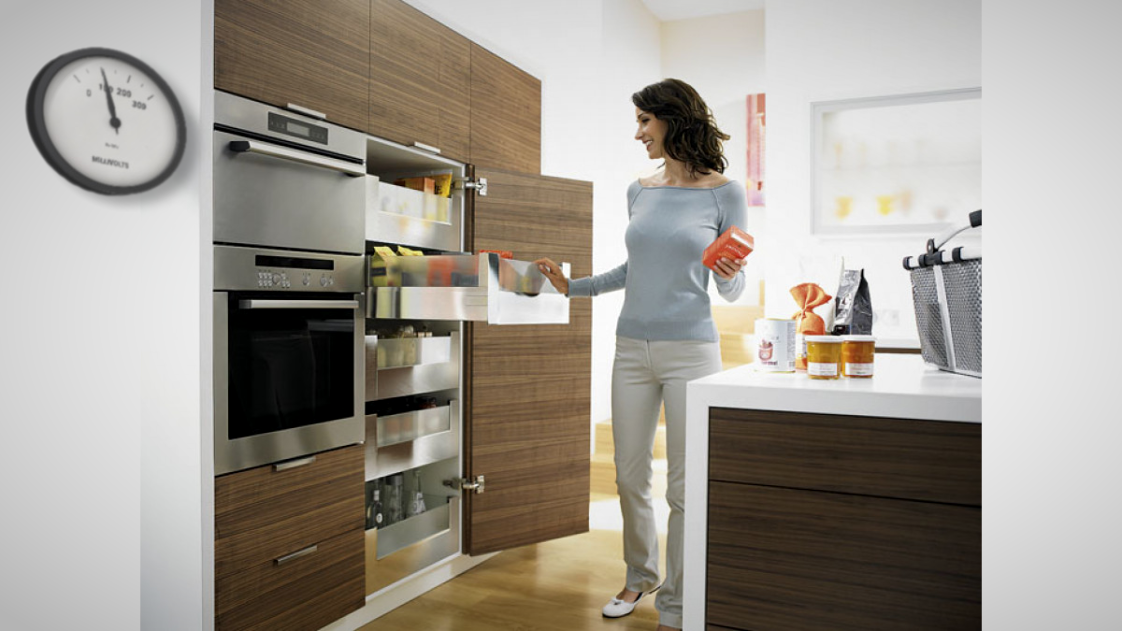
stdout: 100 mV
